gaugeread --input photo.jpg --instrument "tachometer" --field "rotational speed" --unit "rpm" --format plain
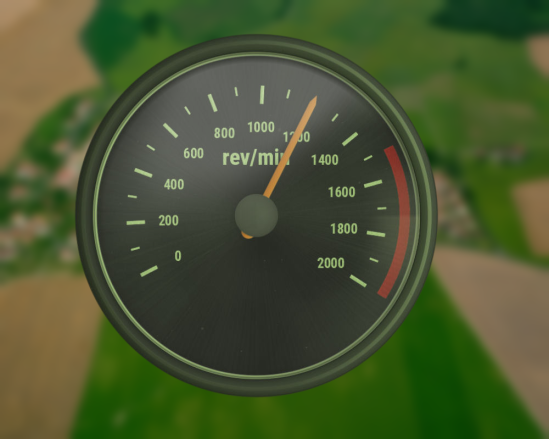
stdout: 1200 rpm
